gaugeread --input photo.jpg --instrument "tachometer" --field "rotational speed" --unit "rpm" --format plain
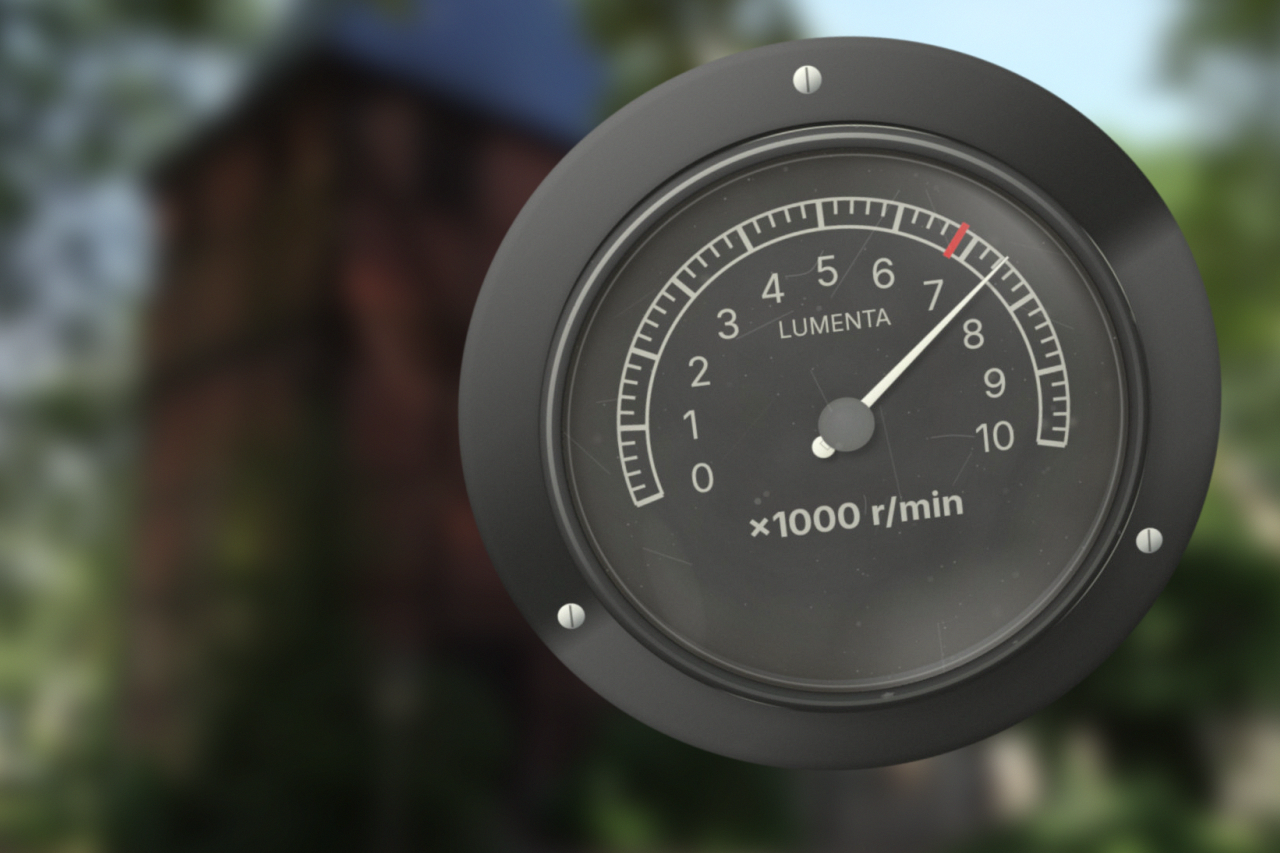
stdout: 7400 rpm
